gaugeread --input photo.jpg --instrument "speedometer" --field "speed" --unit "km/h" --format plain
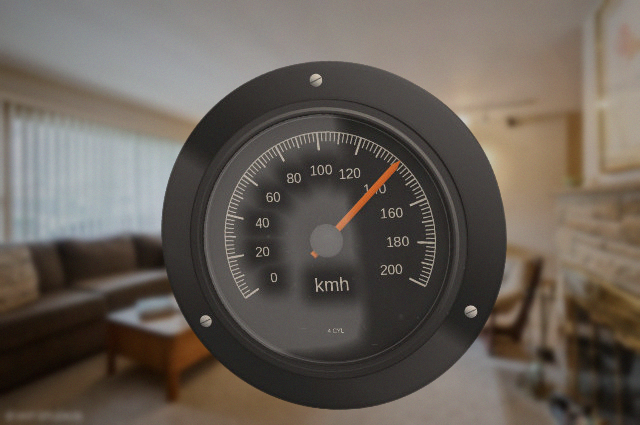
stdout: 140 km/h
